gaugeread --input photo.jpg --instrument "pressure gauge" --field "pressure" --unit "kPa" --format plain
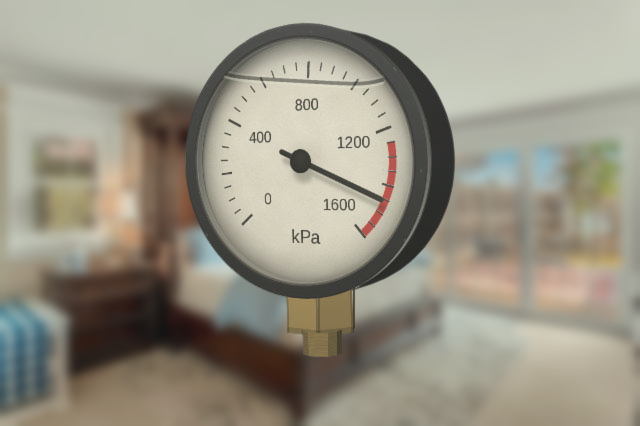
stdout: 1450 kPa
